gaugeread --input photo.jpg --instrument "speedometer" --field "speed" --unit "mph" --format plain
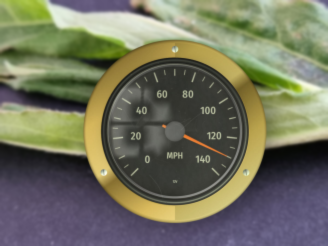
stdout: 130 mph
